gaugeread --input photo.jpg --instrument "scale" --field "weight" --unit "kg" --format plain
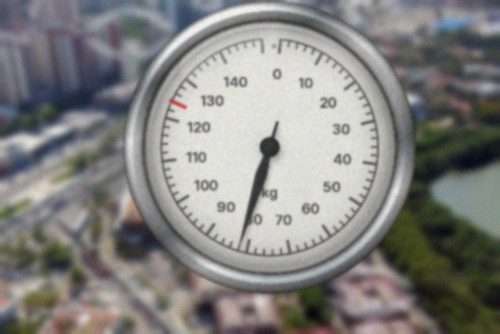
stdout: 82 kg
